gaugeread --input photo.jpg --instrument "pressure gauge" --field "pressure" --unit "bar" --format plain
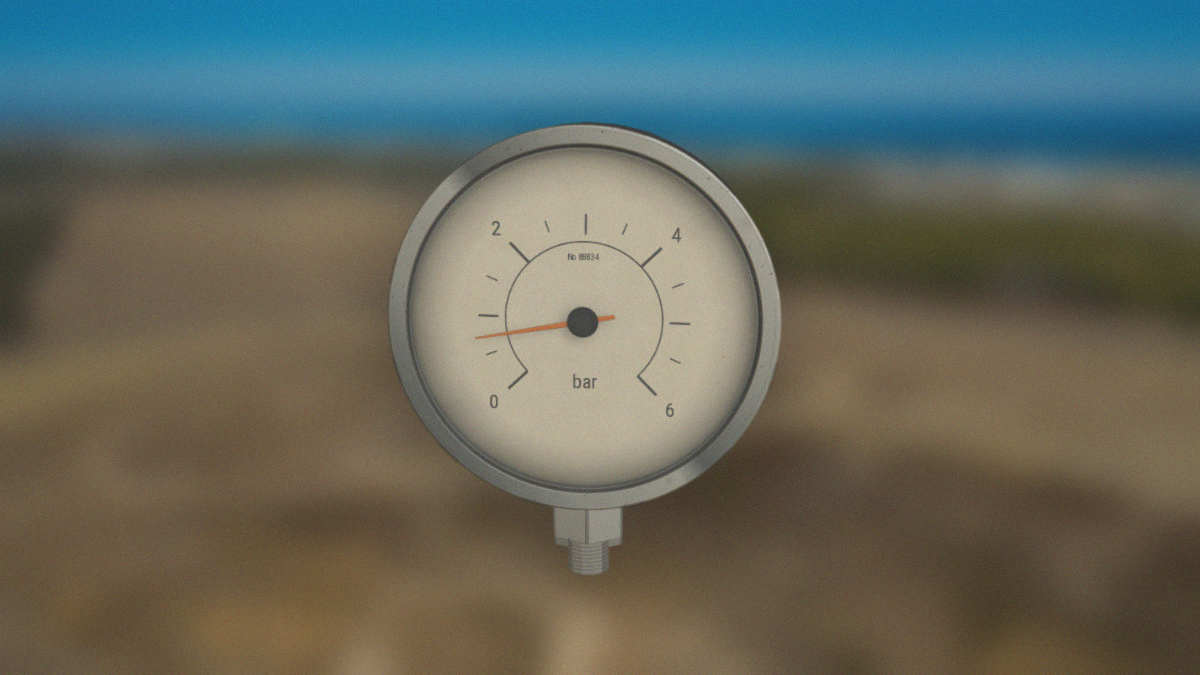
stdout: 0.75 bar
